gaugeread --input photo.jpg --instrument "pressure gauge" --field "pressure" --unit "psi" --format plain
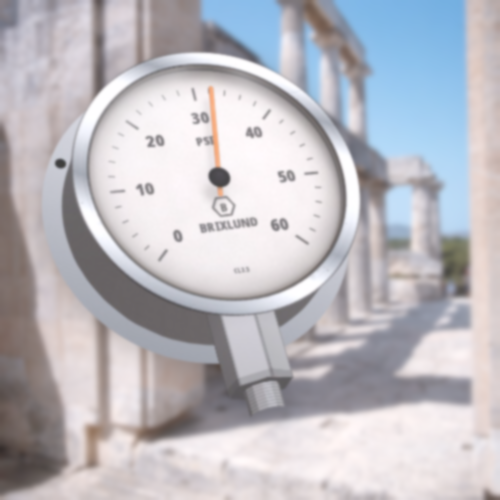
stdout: 32 psi
